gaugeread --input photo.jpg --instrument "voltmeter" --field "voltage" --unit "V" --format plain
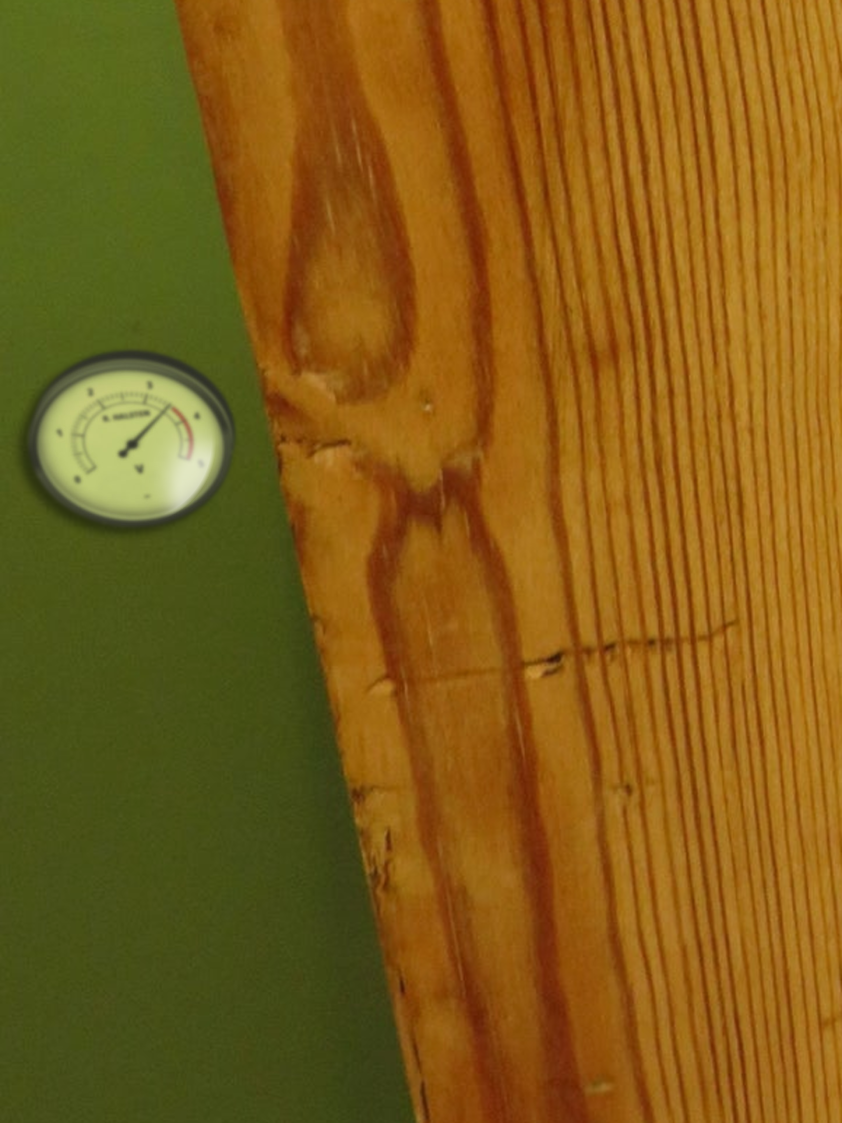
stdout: 3.5 V
